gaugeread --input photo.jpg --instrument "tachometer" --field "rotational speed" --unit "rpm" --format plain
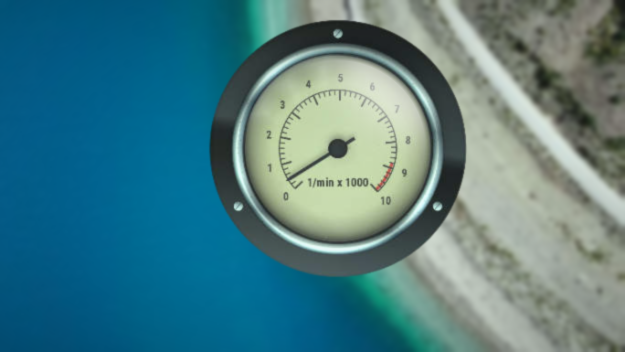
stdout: 400 rpm
